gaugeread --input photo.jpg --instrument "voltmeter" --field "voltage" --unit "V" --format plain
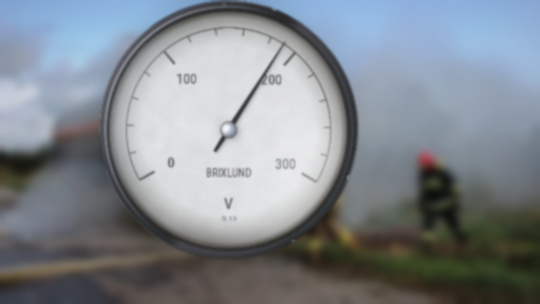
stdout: 190 V
